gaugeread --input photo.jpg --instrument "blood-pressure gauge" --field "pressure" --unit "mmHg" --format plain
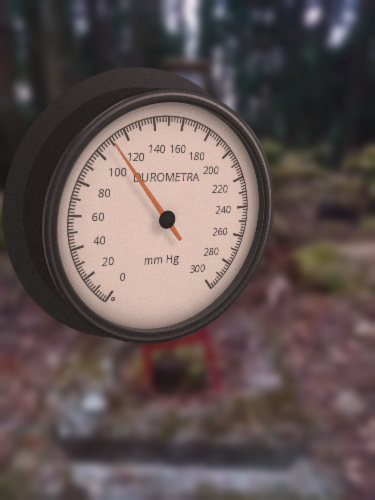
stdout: 110 mmHg
